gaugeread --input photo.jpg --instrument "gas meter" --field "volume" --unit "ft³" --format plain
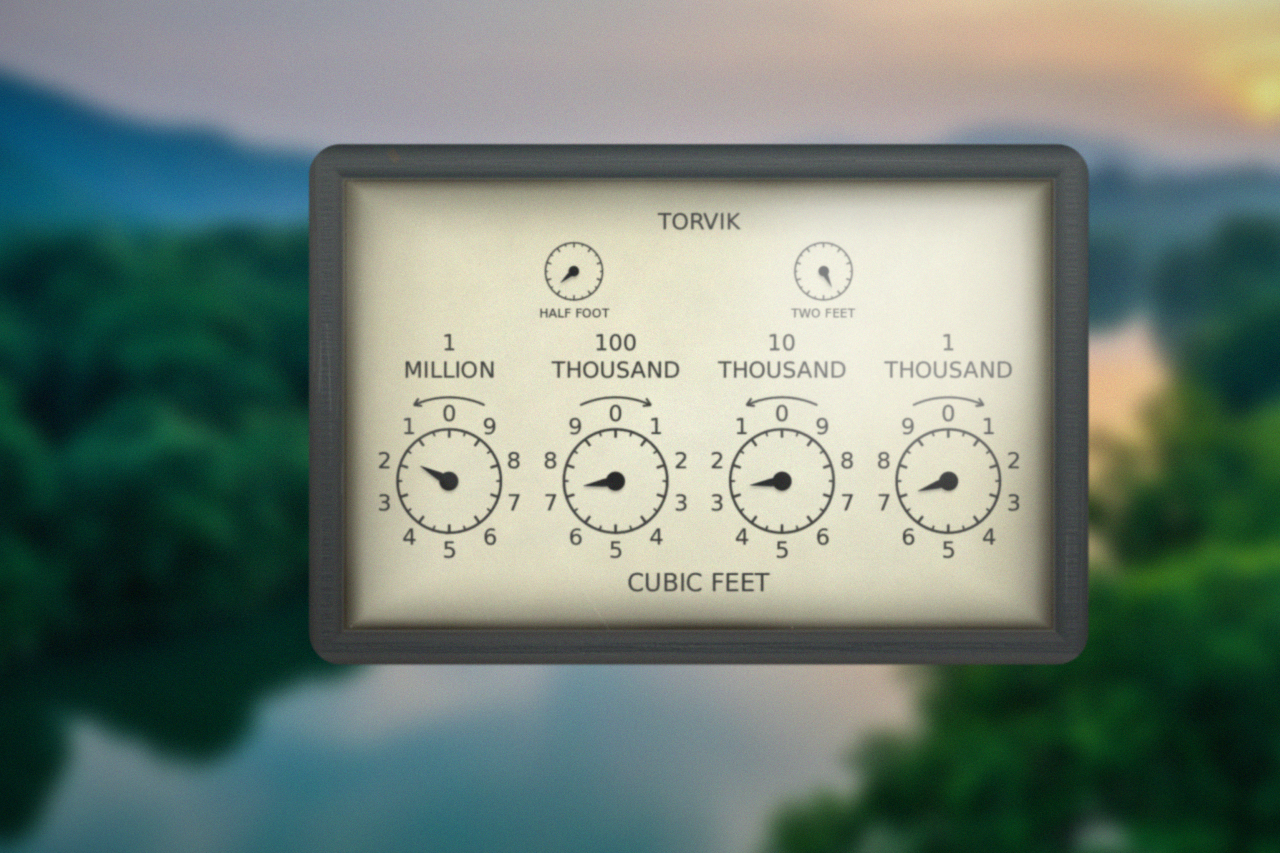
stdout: 172700 ft³
